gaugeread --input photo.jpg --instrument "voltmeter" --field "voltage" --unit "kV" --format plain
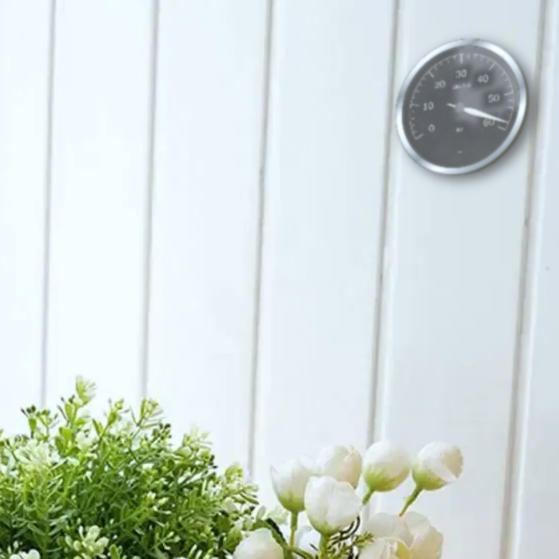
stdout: 58 kV
